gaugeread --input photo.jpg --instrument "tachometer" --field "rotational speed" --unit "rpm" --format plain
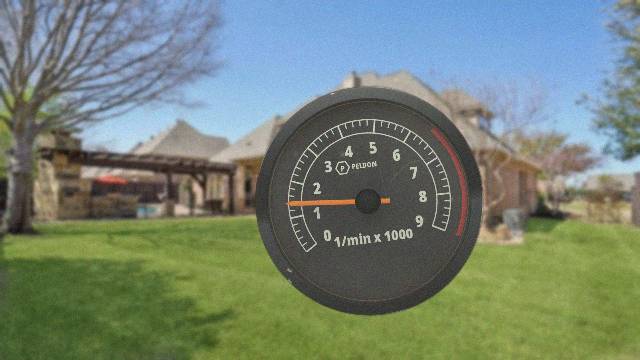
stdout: 1400 rpm
